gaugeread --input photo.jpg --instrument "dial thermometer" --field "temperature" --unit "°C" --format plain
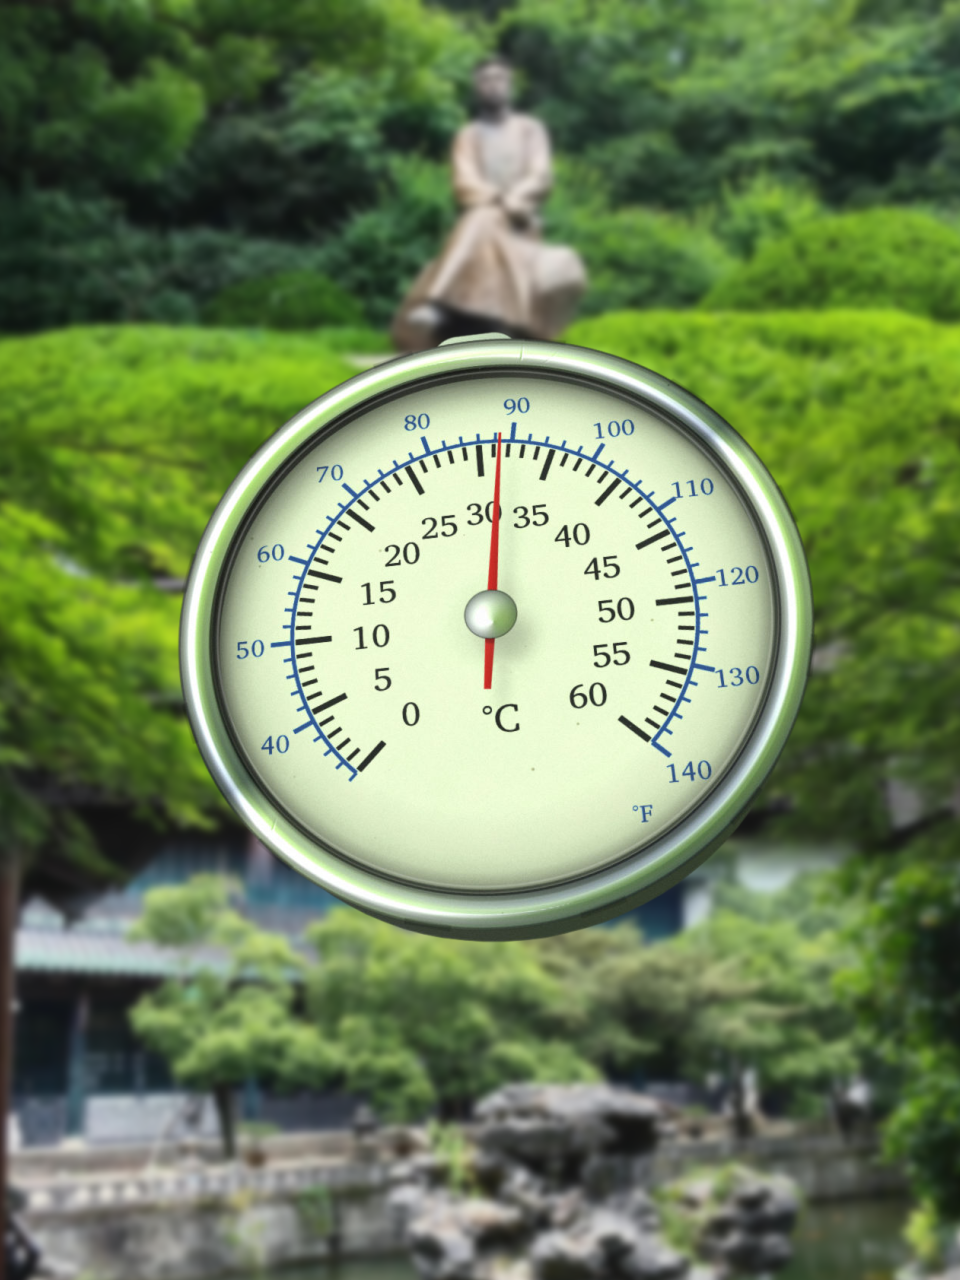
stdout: 31.5 °C
